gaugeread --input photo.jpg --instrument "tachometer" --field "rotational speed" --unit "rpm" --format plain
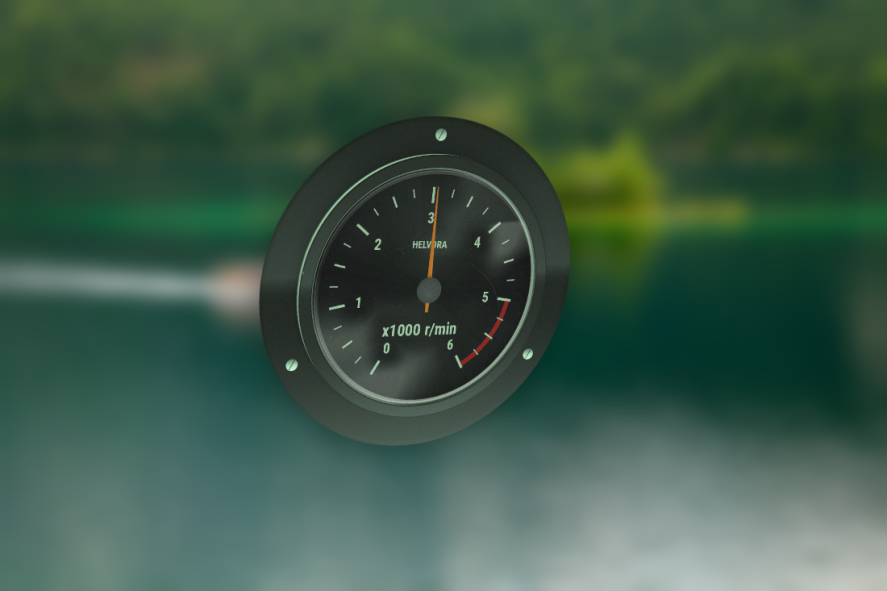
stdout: 3000 rpm
